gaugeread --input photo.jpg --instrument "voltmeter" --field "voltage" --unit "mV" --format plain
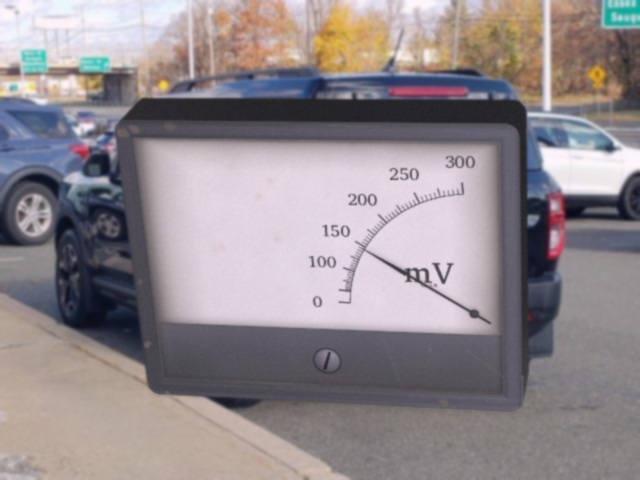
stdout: 150 mV
